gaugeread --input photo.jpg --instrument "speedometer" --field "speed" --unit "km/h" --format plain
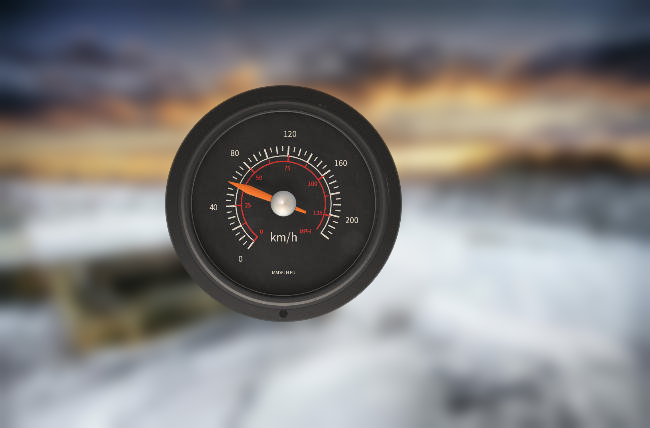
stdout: 60 km/h
